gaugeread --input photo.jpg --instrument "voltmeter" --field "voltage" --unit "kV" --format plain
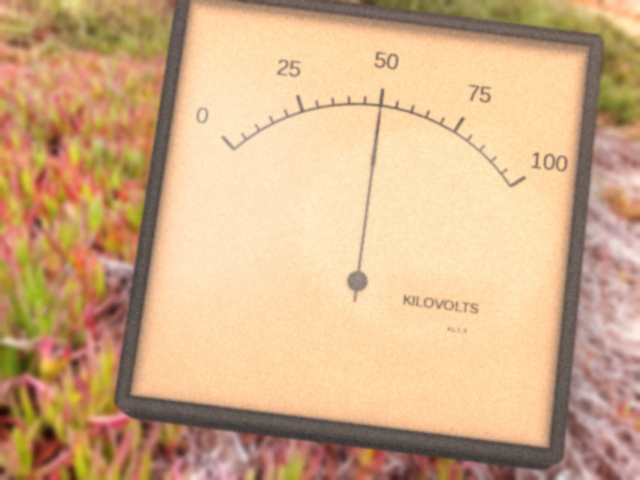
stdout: 50 kV
